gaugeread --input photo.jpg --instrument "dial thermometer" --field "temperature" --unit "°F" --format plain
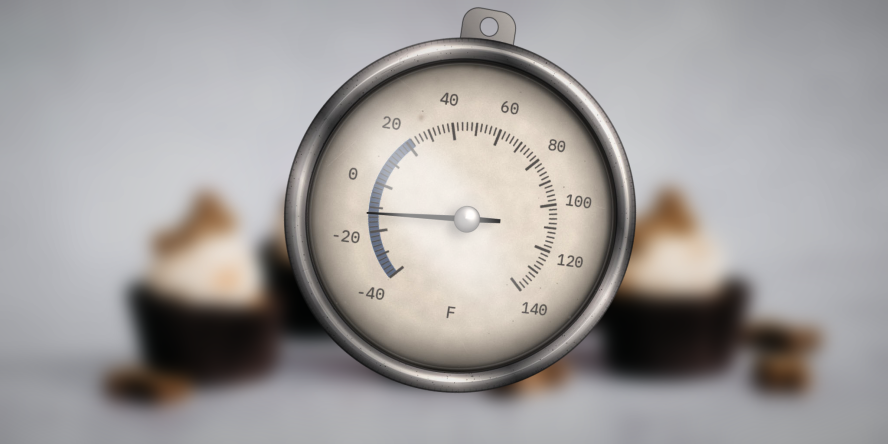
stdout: -12 °F
